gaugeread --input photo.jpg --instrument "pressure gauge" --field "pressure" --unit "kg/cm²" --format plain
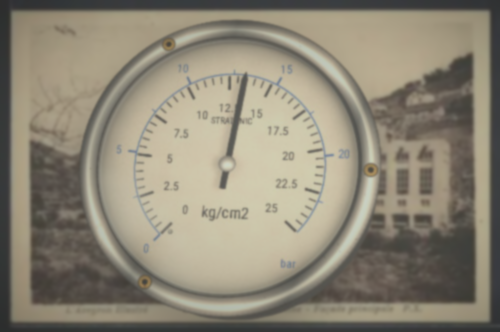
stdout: 13.5 kg/cm²
